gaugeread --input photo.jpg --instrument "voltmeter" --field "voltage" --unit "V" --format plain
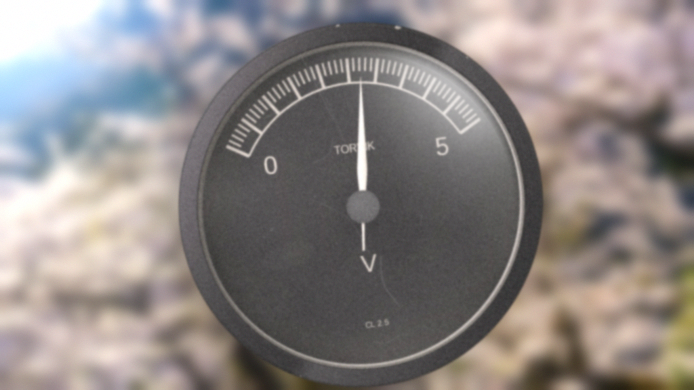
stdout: 2.7 V
